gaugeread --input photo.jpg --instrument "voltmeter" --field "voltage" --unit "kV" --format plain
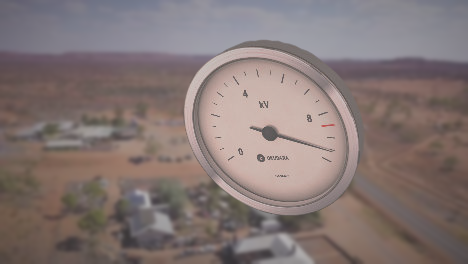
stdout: 9.5 kV
